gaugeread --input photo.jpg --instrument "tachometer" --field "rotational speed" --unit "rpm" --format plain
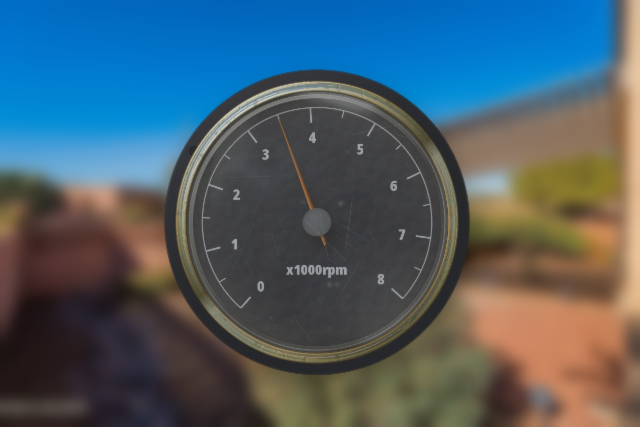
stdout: 3500 rpm
